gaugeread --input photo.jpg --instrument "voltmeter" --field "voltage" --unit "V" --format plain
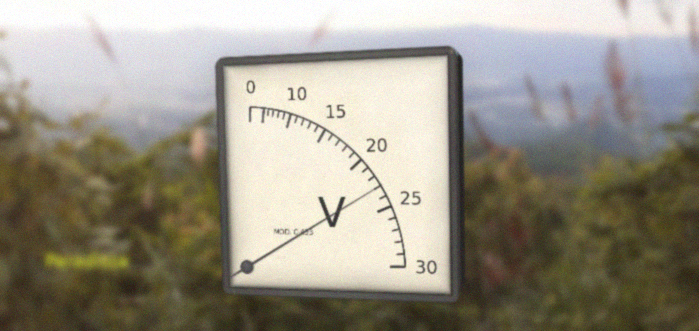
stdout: 23 V
